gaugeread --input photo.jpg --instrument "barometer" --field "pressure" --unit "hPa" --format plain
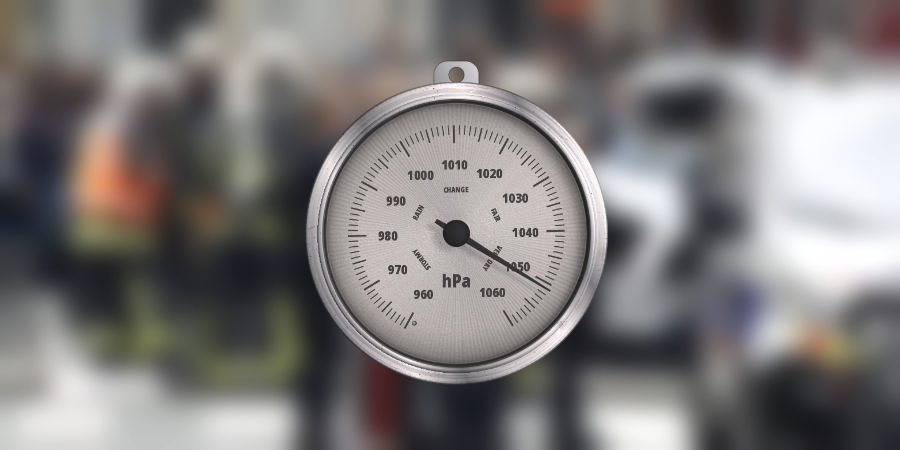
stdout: 1051 hPa
